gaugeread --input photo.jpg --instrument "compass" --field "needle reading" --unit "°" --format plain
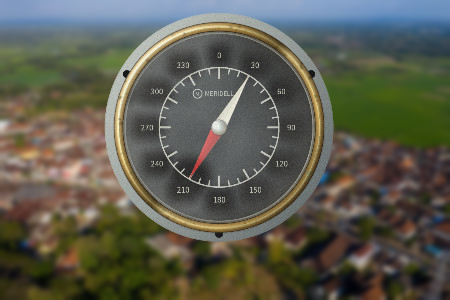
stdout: 210 °
